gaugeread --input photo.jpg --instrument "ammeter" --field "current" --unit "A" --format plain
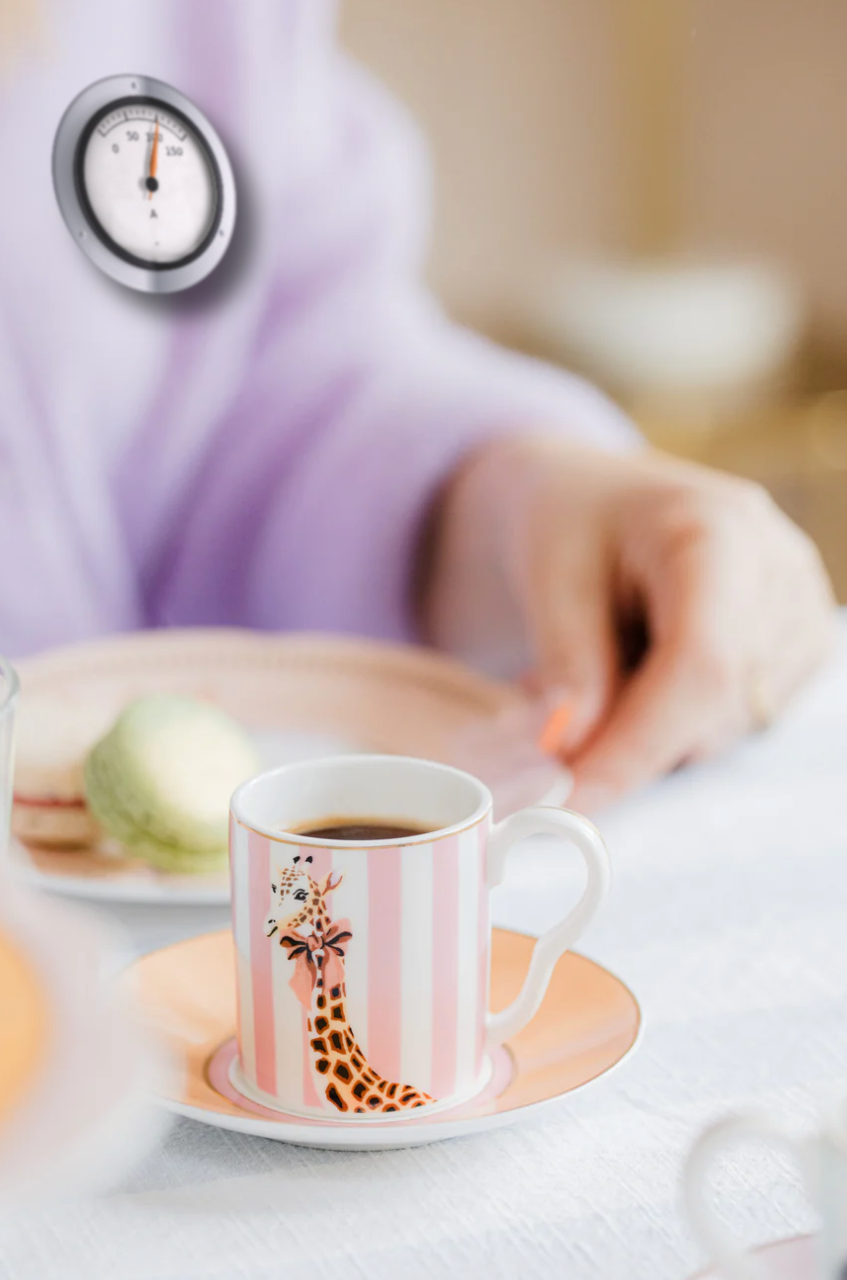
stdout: 100 A
